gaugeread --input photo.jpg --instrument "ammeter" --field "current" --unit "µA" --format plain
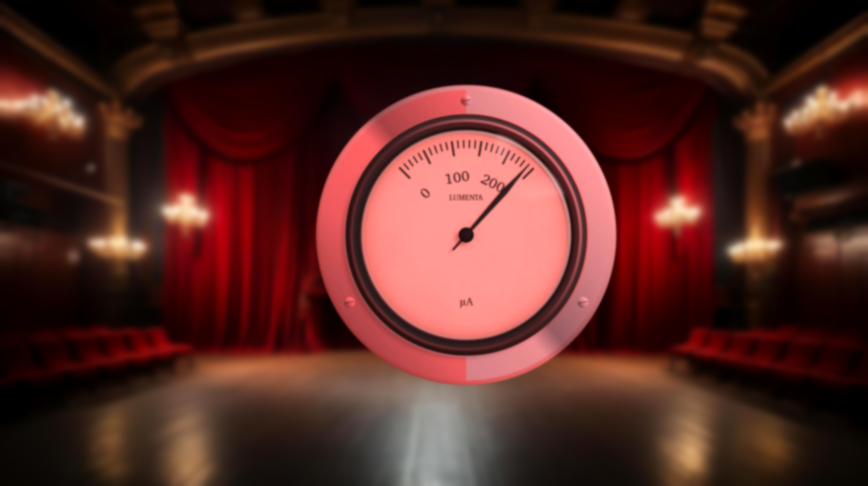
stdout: 240 µA
